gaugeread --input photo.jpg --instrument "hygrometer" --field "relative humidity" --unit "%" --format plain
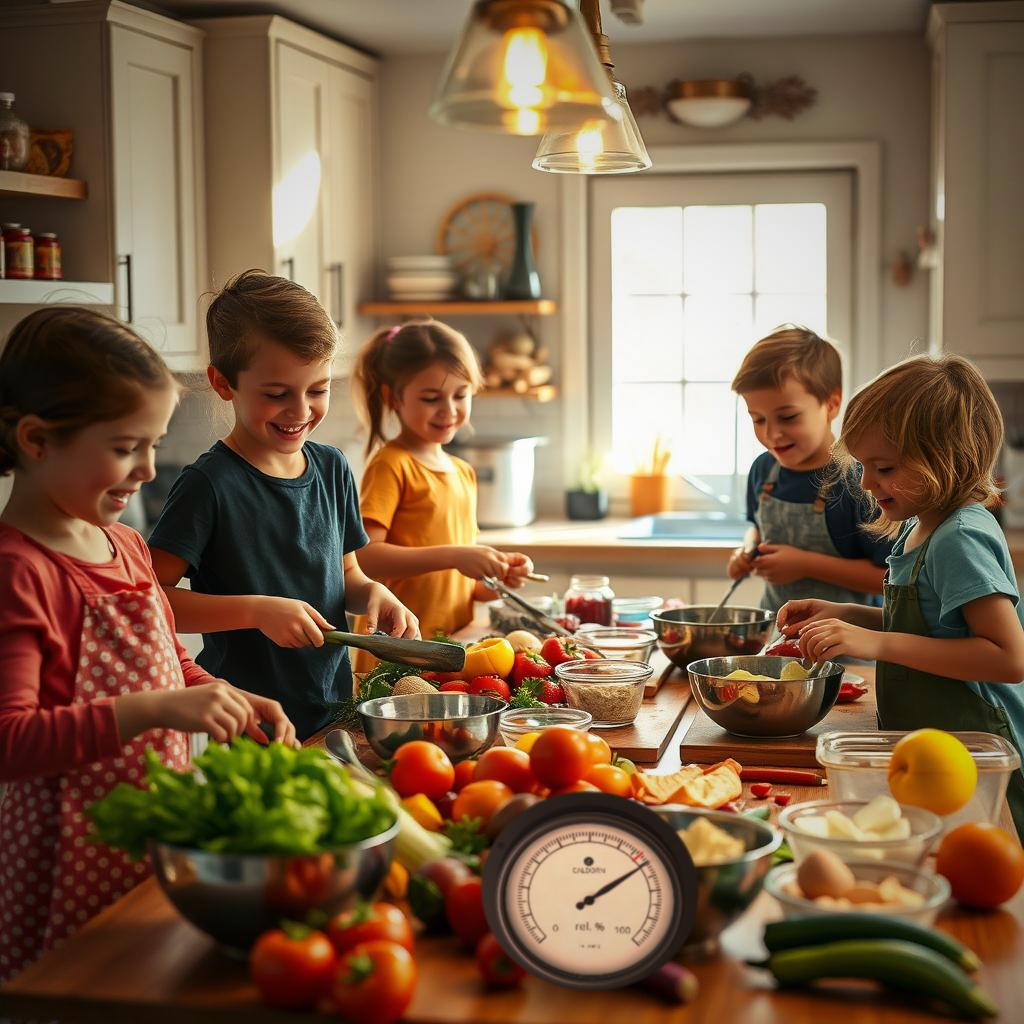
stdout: 70 %
